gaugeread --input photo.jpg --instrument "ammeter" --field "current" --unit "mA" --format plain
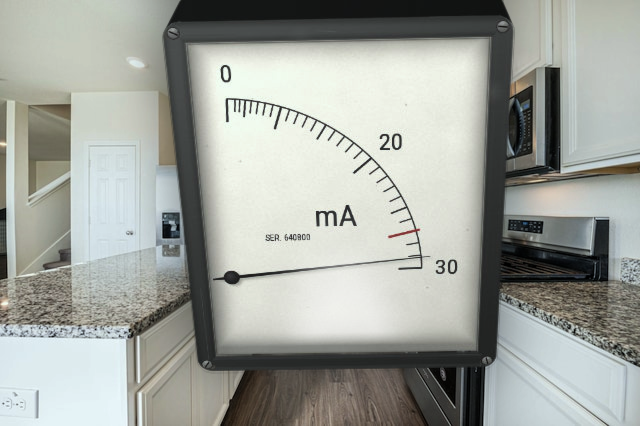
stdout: 29 mA
